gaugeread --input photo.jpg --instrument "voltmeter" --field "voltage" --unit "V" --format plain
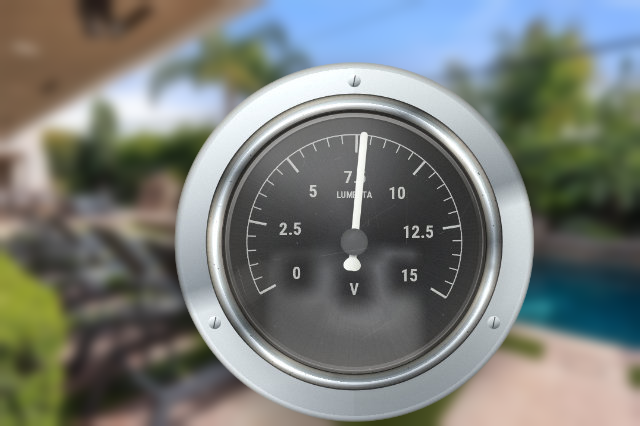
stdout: 7.75 V
